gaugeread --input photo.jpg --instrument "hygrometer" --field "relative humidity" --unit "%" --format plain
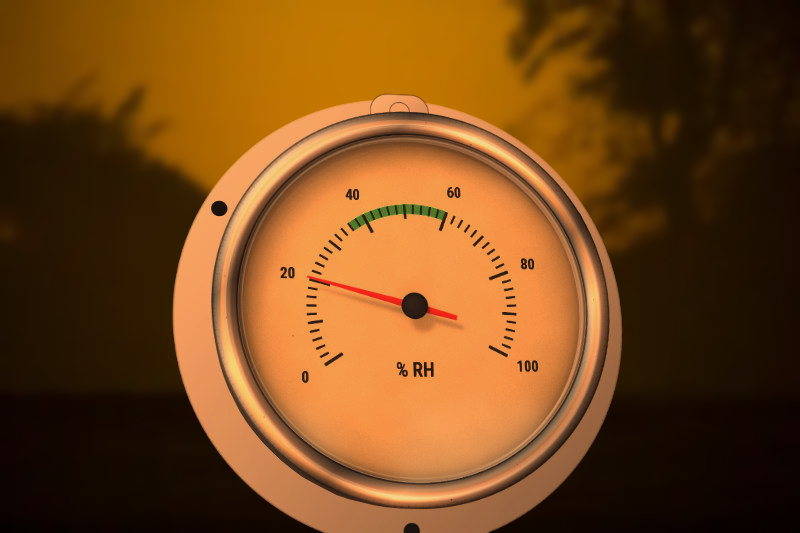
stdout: 20 %
